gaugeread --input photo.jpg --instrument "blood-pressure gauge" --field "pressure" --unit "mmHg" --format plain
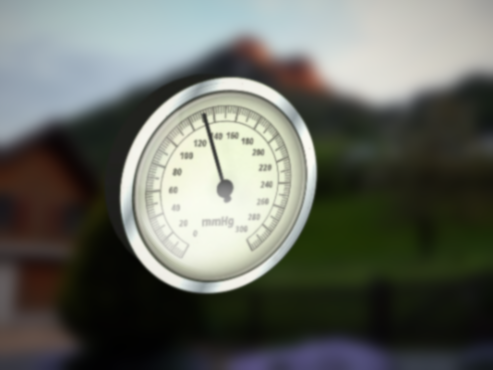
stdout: 130 mmHg
